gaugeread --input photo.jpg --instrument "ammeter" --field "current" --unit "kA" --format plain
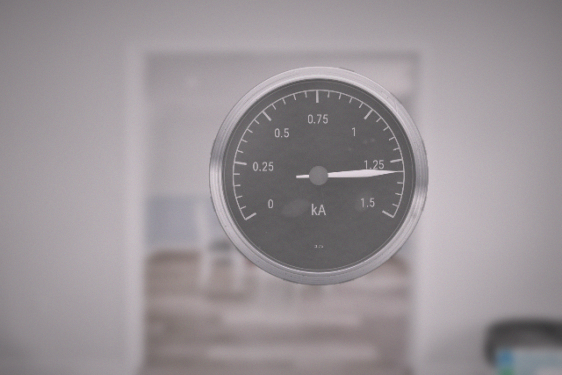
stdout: 1.3 kA
